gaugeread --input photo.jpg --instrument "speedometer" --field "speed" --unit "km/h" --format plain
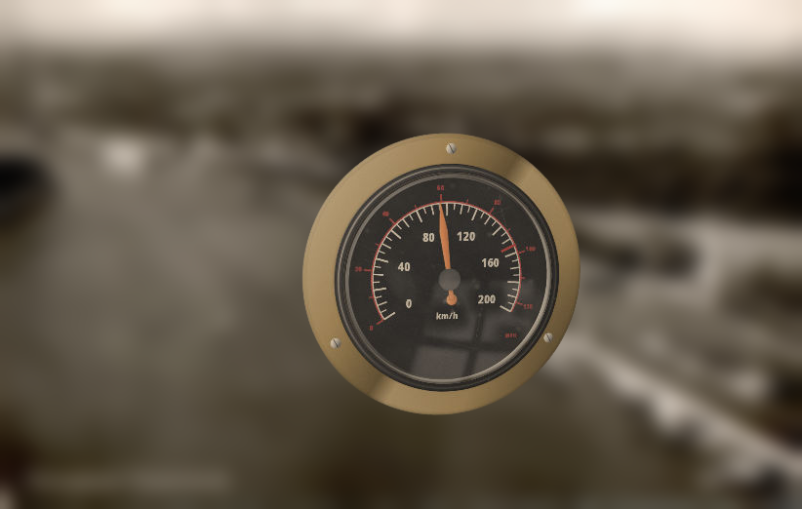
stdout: 95 km/h
